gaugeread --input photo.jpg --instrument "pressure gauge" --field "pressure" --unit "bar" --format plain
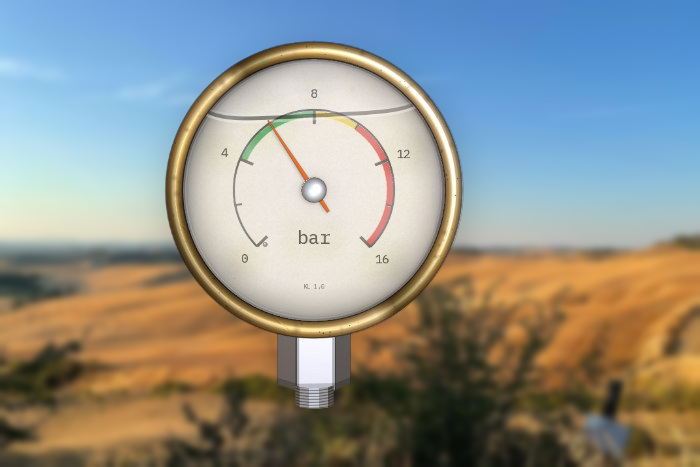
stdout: 6 bar
